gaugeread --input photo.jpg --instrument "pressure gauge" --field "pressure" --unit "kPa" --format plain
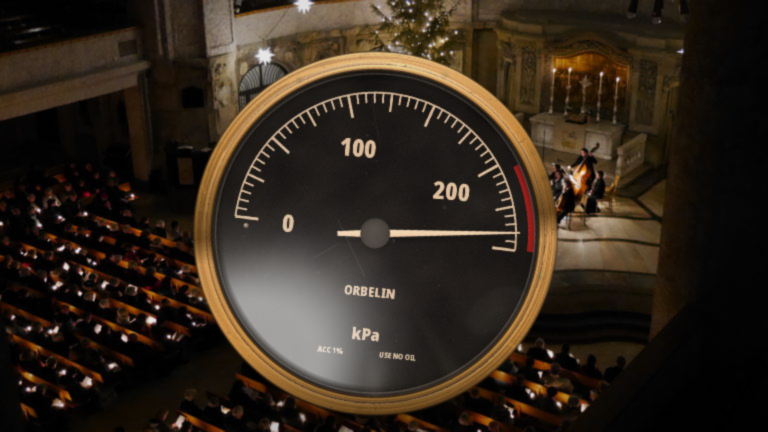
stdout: 240 kPa
